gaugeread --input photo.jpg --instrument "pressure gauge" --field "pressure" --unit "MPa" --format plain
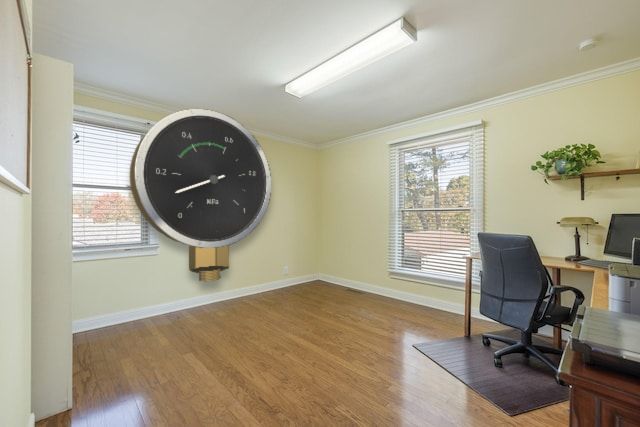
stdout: 0.1 MPa
